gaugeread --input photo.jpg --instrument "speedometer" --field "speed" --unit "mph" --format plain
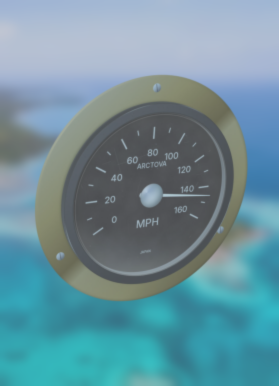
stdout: 145 mph
